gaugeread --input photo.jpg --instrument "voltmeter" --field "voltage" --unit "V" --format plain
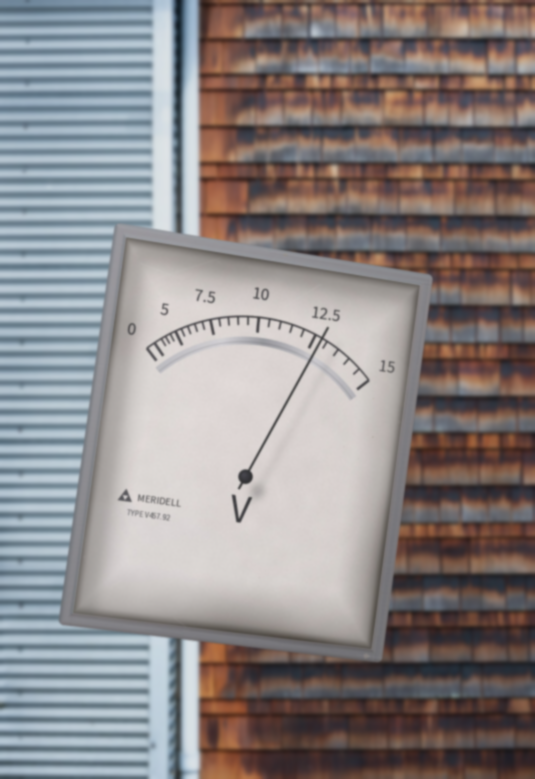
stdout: 12.75 V
